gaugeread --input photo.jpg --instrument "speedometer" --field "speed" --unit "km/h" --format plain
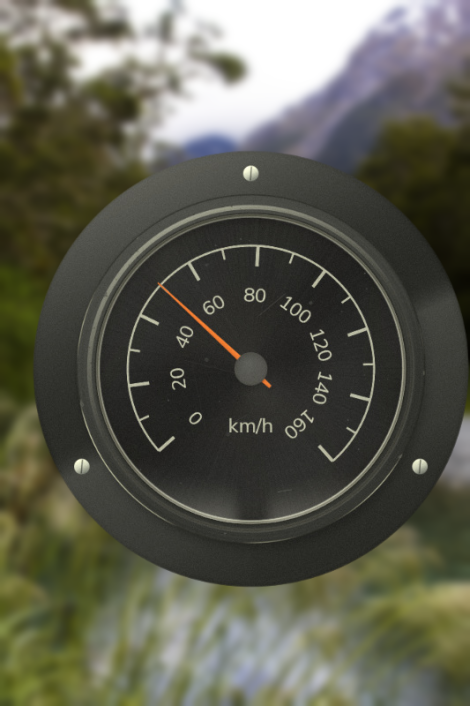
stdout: 50 km/h
